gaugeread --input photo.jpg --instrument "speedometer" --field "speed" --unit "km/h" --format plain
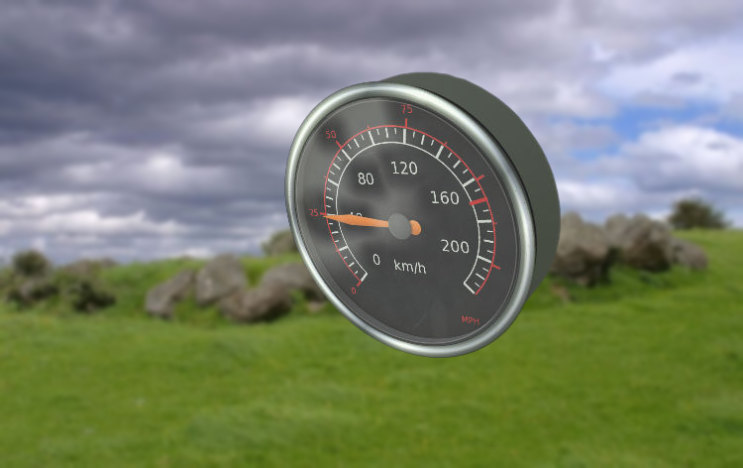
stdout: 40 km/h
